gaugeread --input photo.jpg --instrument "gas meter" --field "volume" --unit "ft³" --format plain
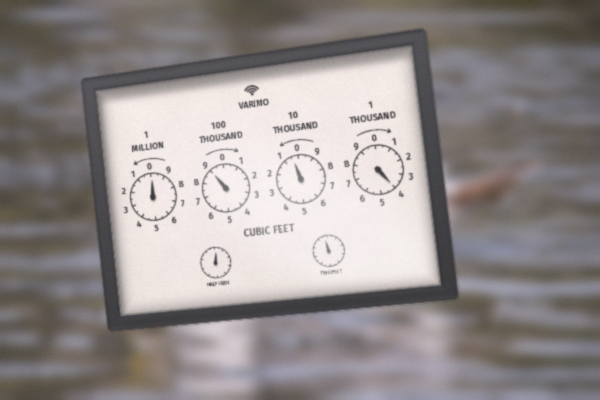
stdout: 990400 ft³
